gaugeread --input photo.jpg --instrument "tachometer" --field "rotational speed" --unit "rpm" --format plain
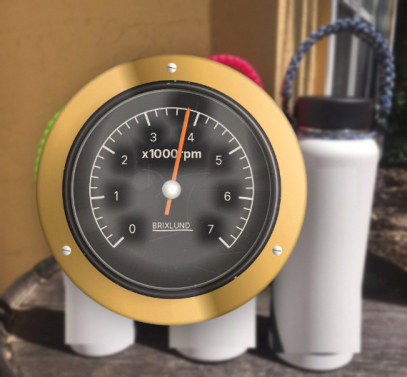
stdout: 3800 rpm
